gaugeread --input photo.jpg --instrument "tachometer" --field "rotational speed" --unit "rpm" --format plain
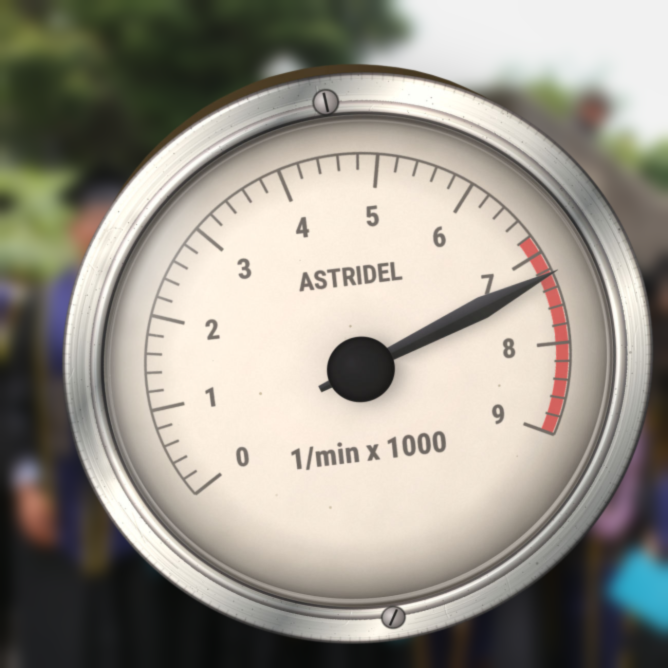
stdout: 7200 rpm
